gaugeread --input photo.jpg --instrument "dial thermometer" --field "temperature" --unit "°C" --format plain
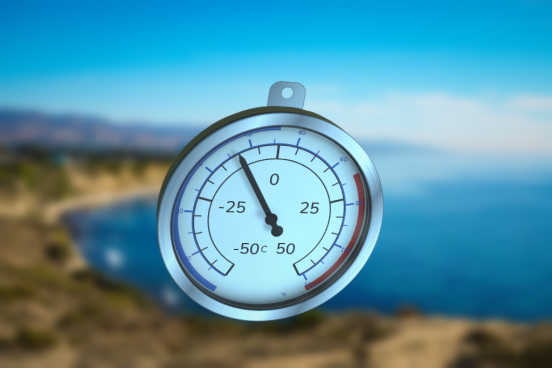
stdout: -10 °C
